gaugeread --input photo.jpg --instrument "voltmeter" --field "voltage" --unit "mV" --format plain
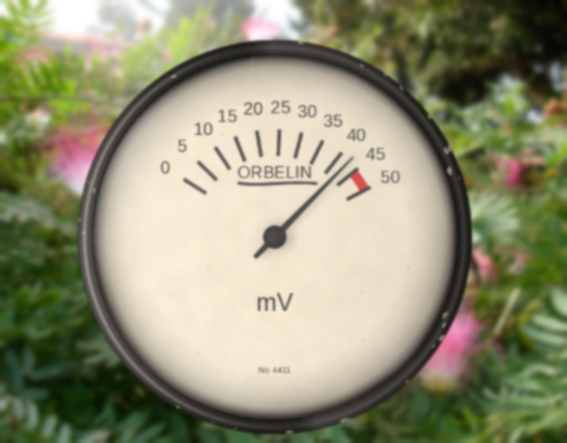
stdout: 42.5 mV
